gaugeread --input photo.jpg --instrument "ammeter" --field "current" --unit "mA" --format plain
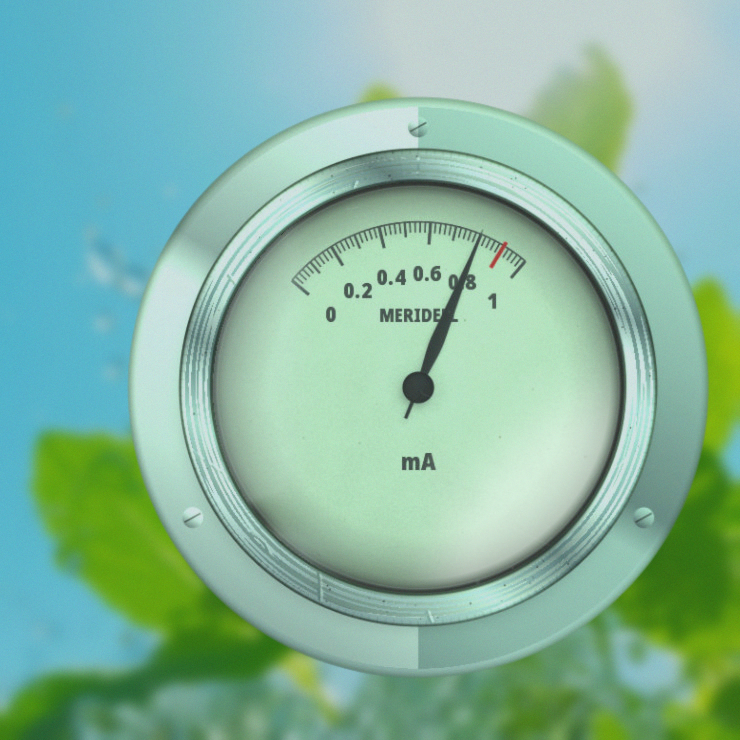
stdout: 0.8 mA
